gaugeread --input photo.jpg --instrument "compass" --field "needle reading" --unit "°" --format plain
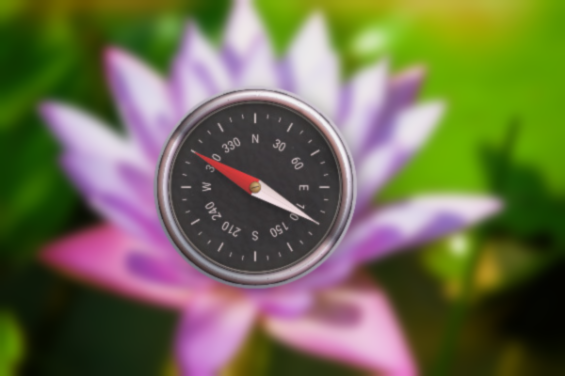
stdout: 300 °
